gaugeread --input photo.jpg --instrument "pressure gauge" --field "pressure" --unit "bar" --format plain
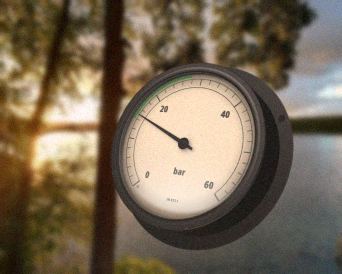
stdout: 15 bar
